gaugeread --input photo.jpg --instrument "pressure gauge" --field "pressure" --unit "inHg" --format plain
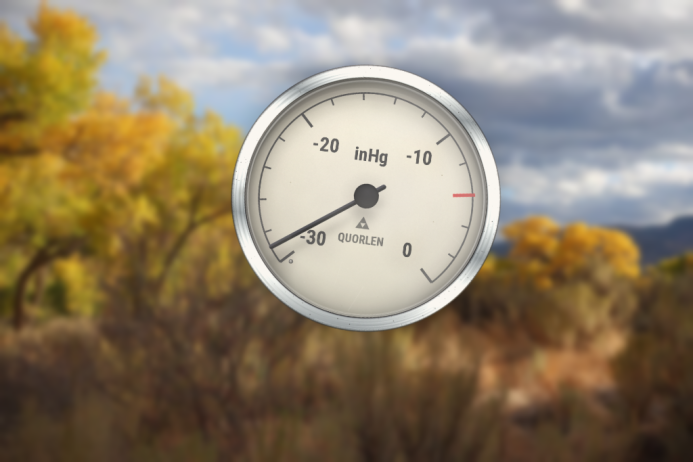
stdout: -29 inHg
